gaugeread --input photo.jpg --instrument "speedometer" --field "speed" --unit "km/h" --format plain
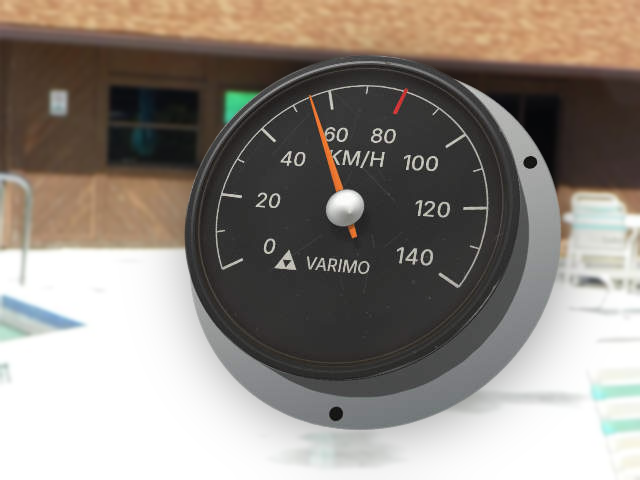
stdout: 55 km/h
